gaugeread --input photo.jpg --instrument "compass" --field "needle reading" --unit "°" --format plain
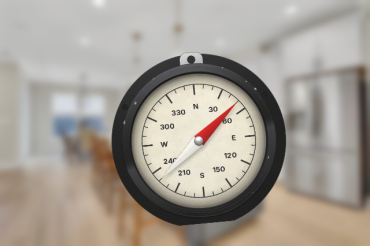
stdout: 50 °
